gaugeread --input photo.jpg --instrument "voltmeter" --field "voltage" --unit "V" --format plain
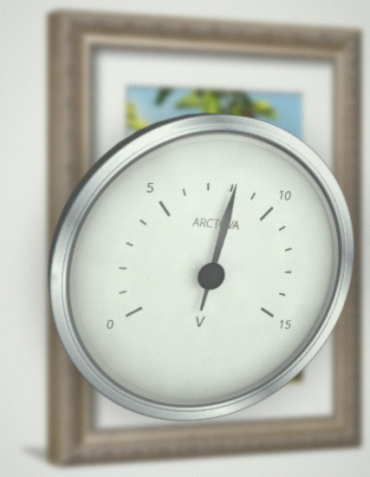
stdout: 8 V
